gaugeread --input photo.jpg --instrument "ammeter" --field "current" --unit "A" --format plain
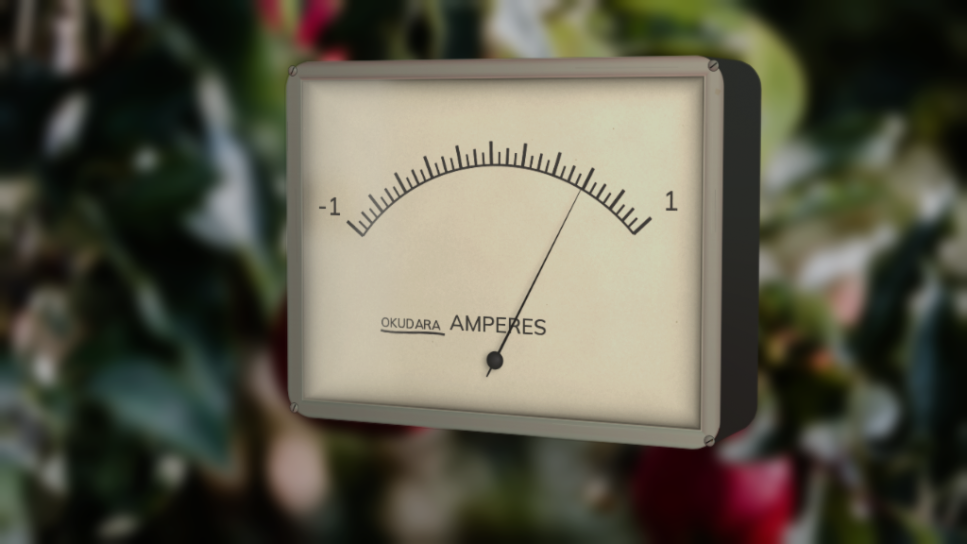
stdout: 0.6 A
